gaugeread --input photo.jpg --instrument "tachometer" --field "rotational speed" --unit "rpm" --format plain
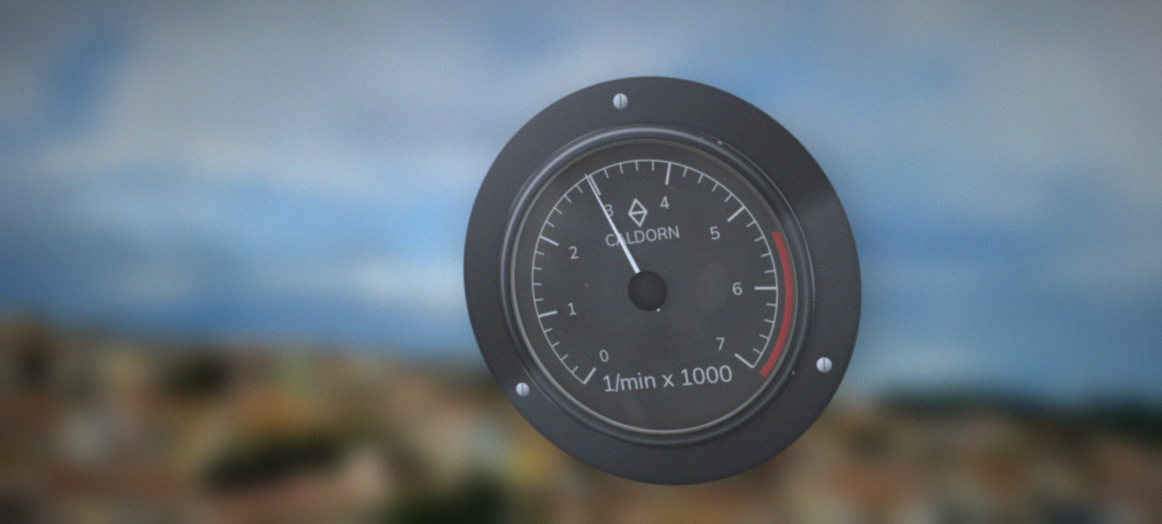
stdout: 3000 rpm
